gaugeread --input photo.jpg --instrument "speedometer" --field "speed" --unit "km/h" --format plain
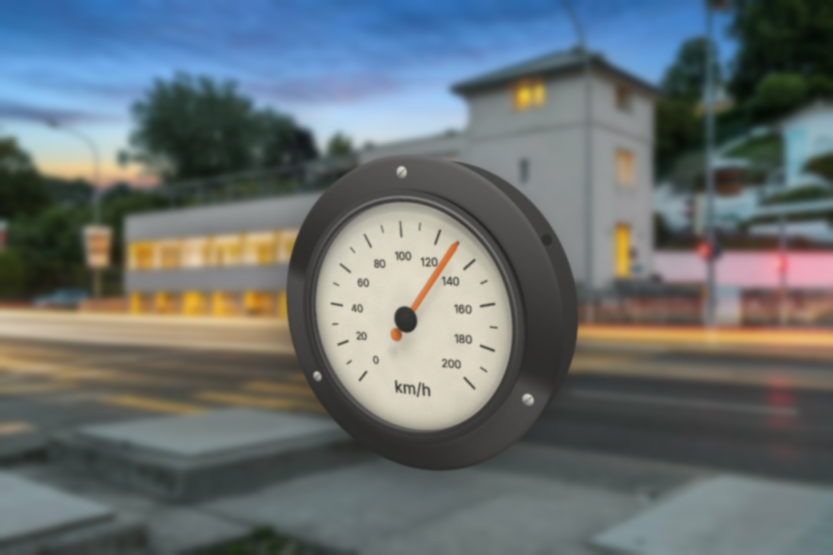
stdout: 130 km/h
